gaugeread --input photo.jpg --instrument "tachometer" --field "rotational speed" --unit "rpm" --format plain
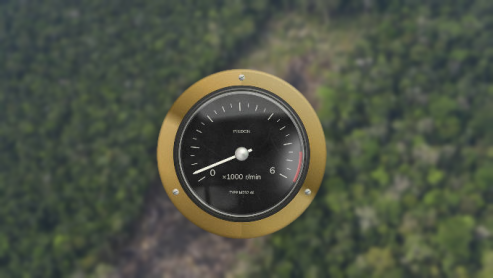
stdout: 250 rpm
